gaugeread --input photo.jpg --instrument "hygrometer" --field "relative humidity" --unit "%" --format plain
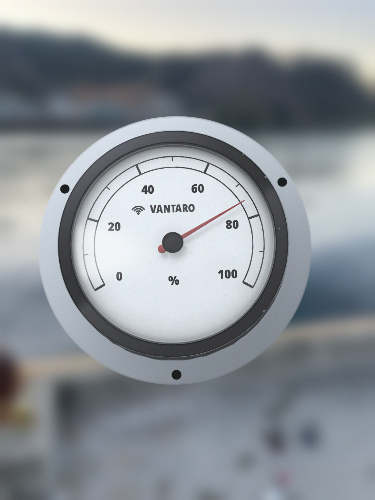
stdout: 75 %
